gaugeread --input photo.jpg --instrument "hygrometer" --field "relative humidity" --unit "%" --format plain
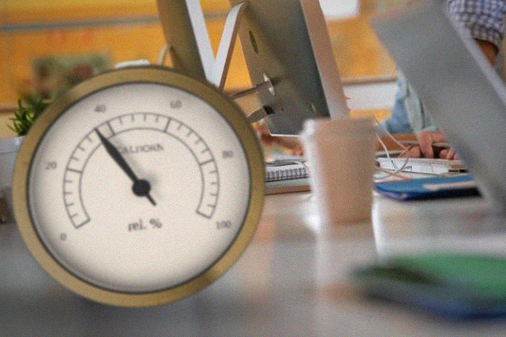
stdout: 36 %
